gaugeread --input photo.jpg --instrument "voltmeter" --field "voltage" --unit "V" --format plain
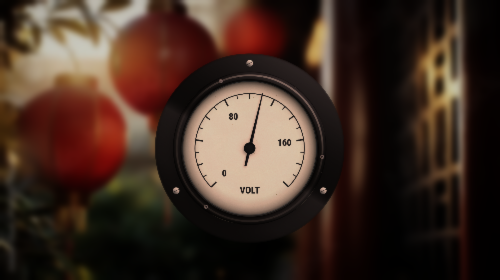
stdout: 110 V
